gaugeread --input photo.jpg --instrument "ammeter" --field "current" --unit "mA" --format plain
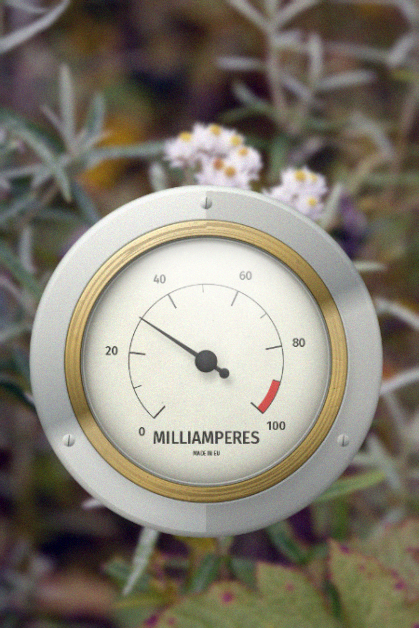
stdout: 30 mA
